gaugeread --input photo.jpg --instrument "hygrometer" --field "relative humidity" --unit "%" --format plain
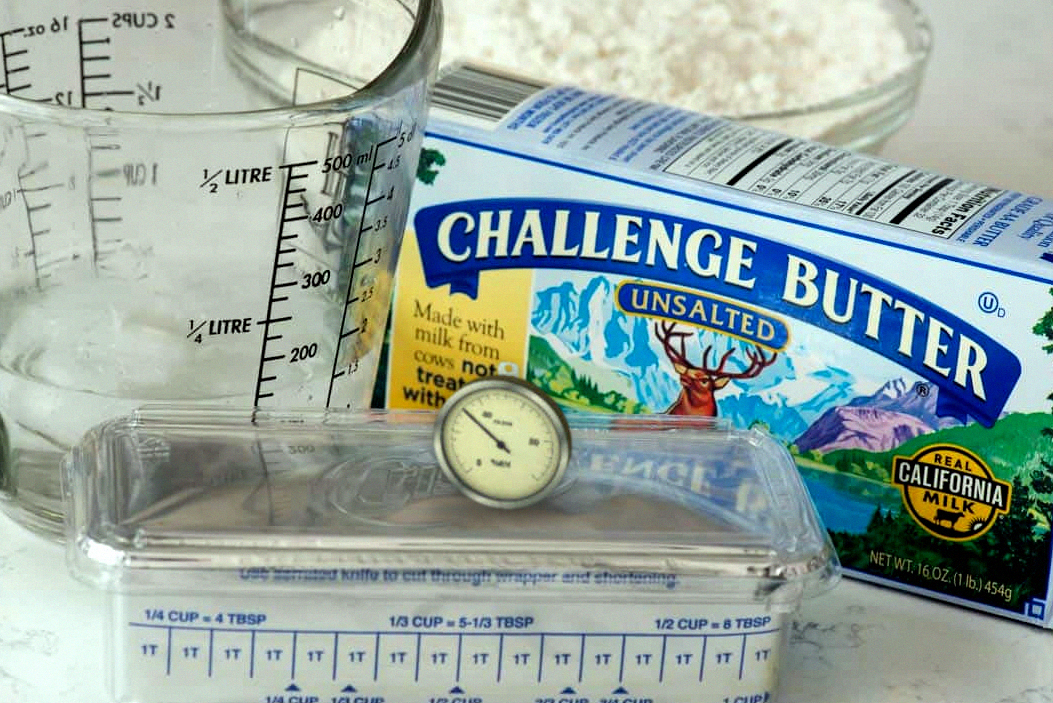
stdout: 32 %
